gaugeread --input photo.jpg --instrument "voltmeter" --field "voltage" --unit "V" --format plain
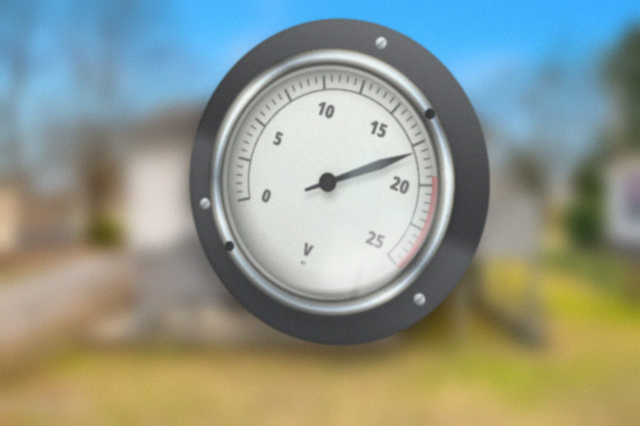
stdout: 18 V
